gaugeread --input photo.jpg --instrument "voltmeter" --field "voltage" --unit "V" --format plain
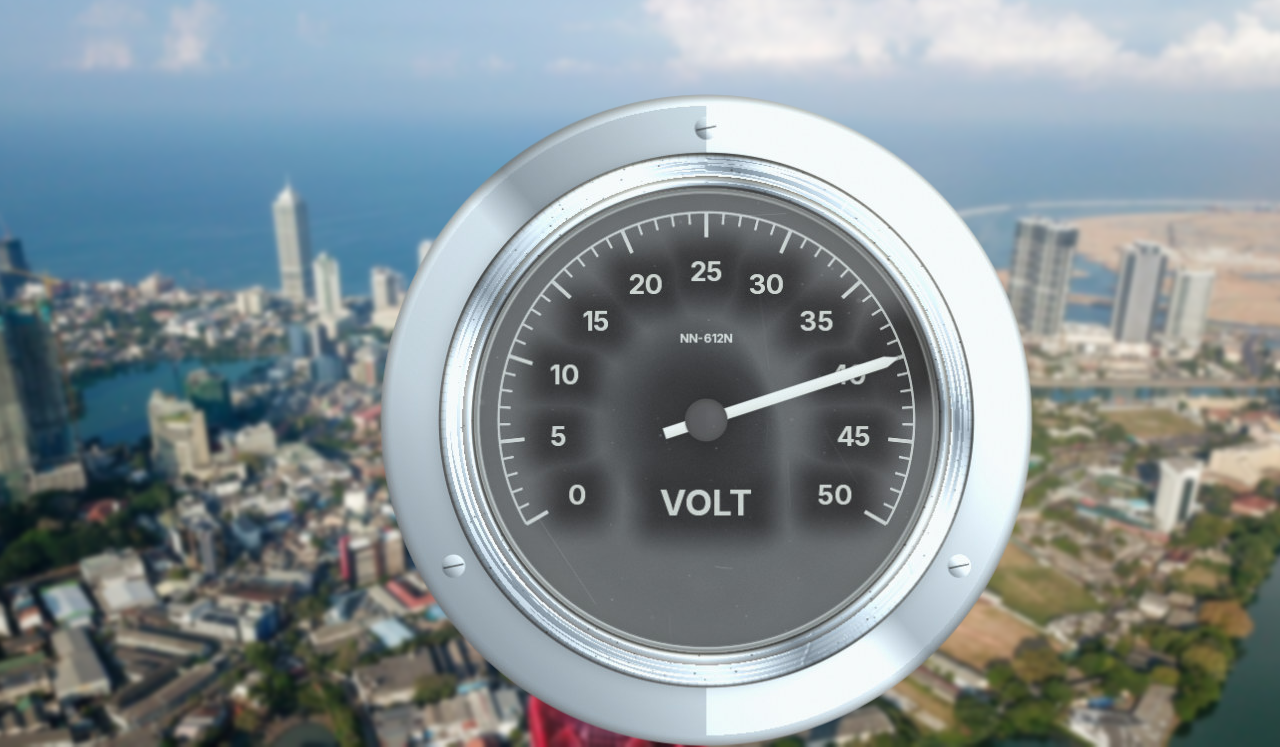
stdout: 40 V
